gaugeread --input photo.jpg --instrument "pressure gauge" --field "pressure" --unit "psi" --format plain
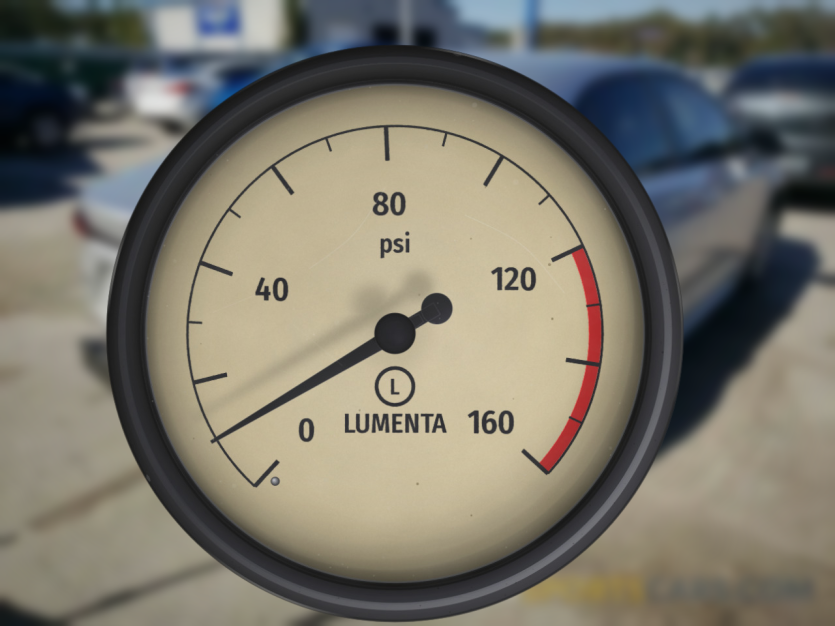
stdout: 10 psi
